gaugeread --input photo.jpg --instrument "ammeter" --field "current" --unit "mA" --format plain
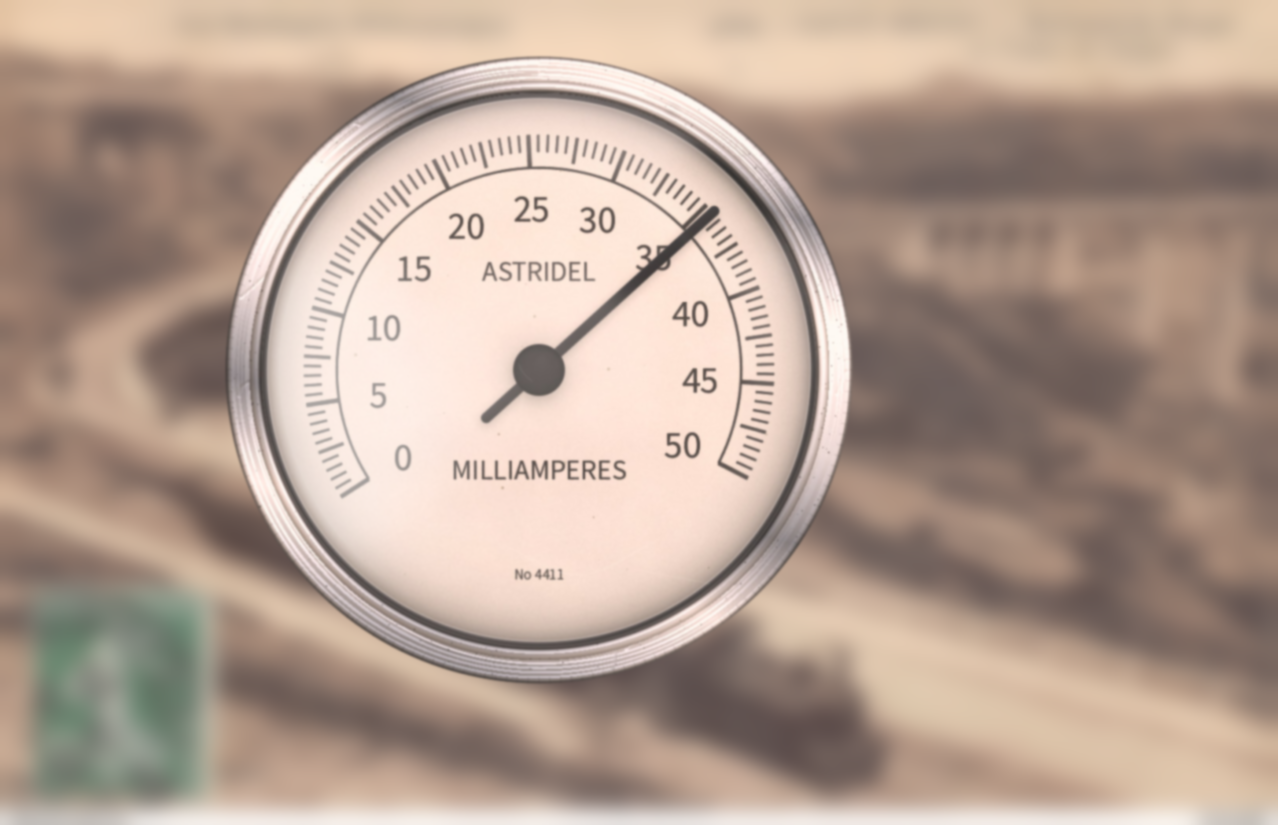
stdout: 35.5 mA
